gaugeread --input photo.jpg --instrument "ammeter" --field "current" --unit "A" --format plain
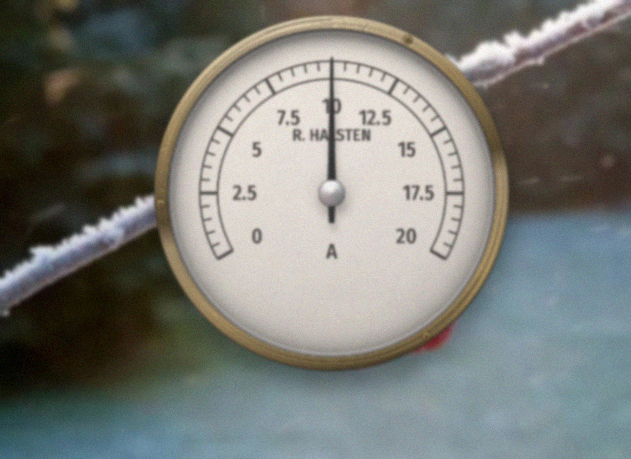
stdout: 10 A
